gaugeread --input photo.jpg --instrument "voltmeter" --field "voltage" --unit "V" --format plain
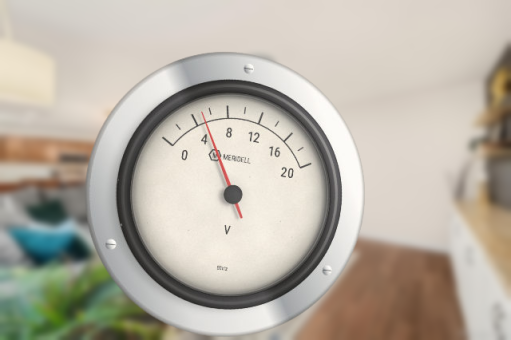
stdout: 5 V
